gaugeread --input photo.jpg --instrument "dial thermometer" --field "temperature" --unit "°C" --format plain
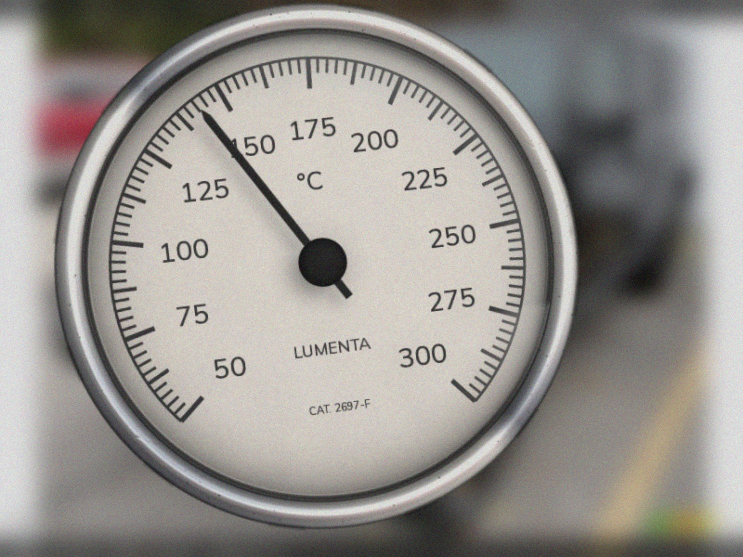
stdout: 142.5 °C
